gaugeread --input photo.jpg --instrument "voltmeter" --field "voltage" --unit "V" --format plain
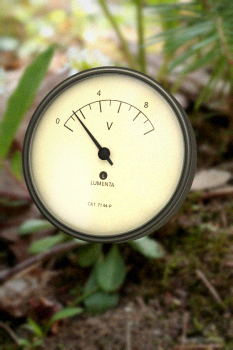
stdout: 1.5 V
